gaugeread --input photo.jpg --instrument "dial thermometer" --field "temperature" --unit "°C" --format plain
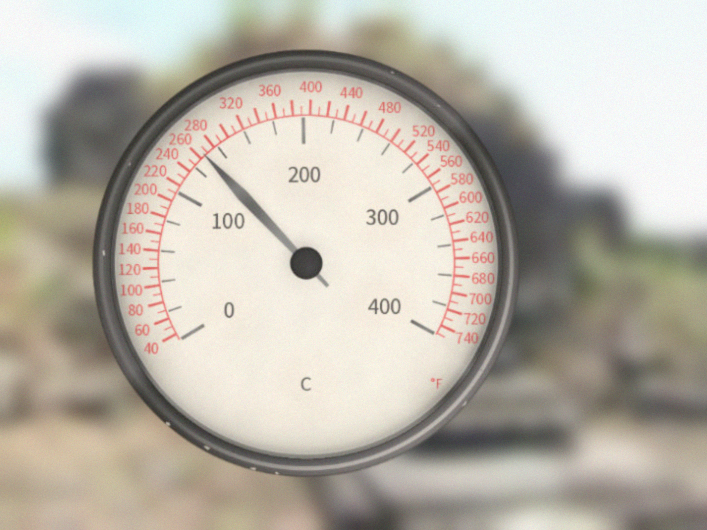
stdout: 130 °C
